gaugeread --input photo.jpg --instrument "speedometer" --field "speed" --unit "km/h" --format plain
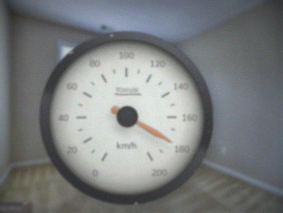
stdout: 180 km/h
